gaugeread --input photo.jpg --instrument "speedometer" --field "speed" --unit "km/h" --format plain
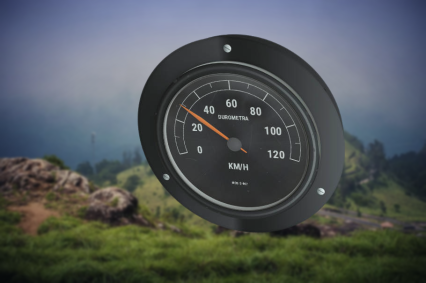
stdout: 30 km/h
